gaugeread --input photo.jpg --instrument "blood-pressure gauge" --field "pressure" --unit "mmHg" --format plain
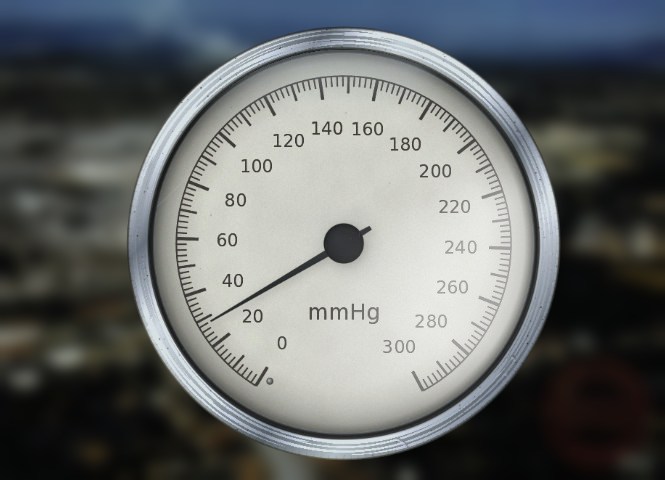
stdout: 28 mmHg
